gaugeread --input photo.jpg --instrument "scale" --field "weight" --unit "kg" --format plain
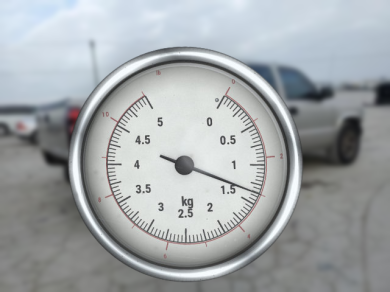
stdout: 1.35 kg
